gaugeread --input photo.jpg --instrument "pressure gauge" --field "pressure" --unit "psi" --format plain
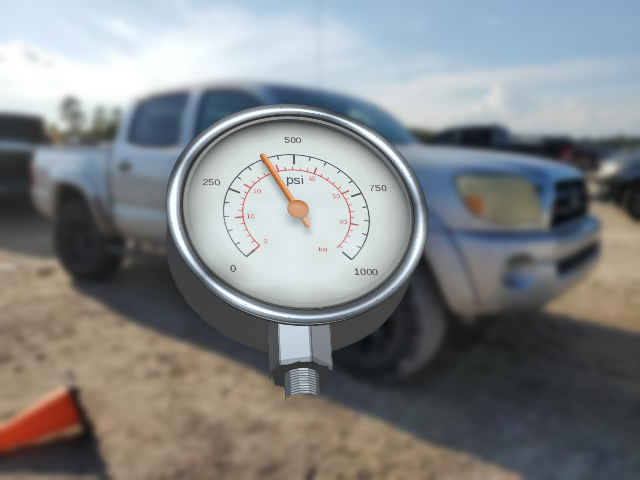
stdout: 400 psi
